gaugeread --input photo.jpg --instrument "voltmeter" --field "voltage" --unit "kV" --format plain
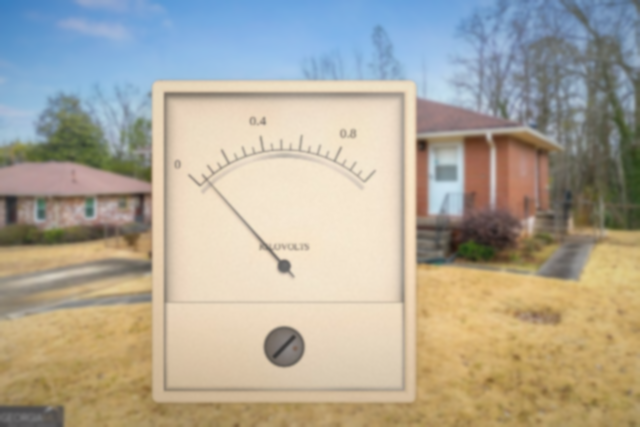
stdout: 0.05 kV
